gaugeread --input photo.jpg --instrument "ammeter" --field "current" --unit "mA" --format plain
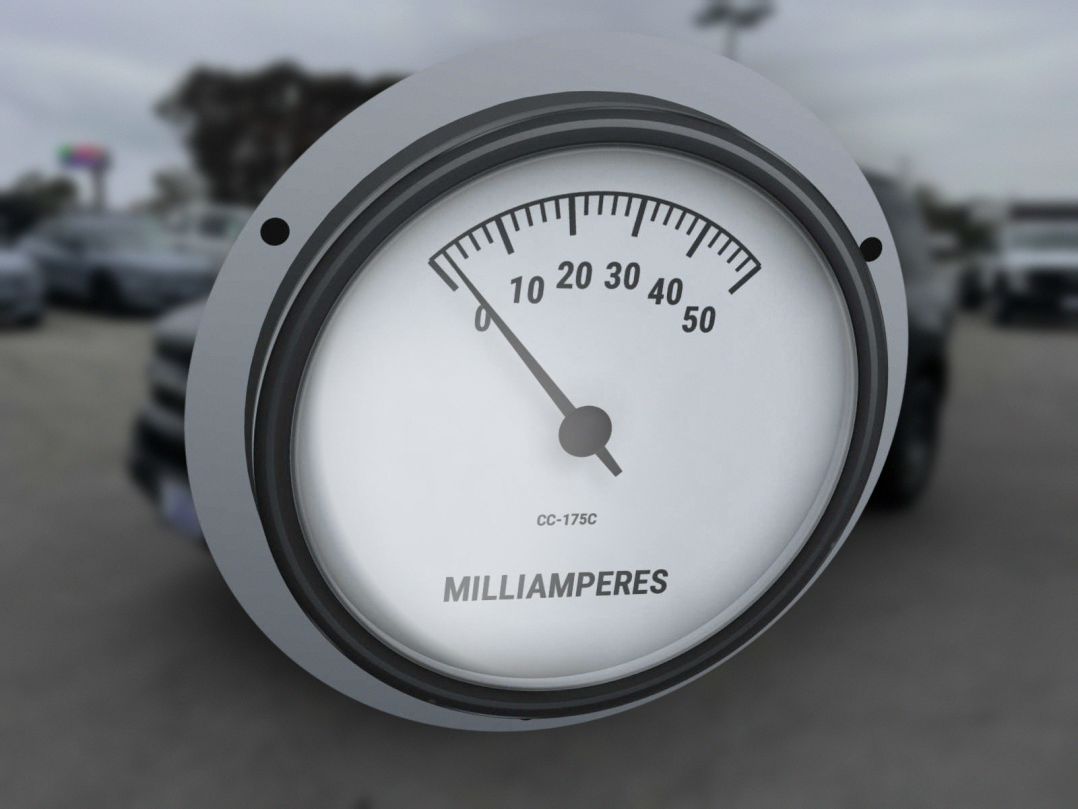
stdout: 2 mA
